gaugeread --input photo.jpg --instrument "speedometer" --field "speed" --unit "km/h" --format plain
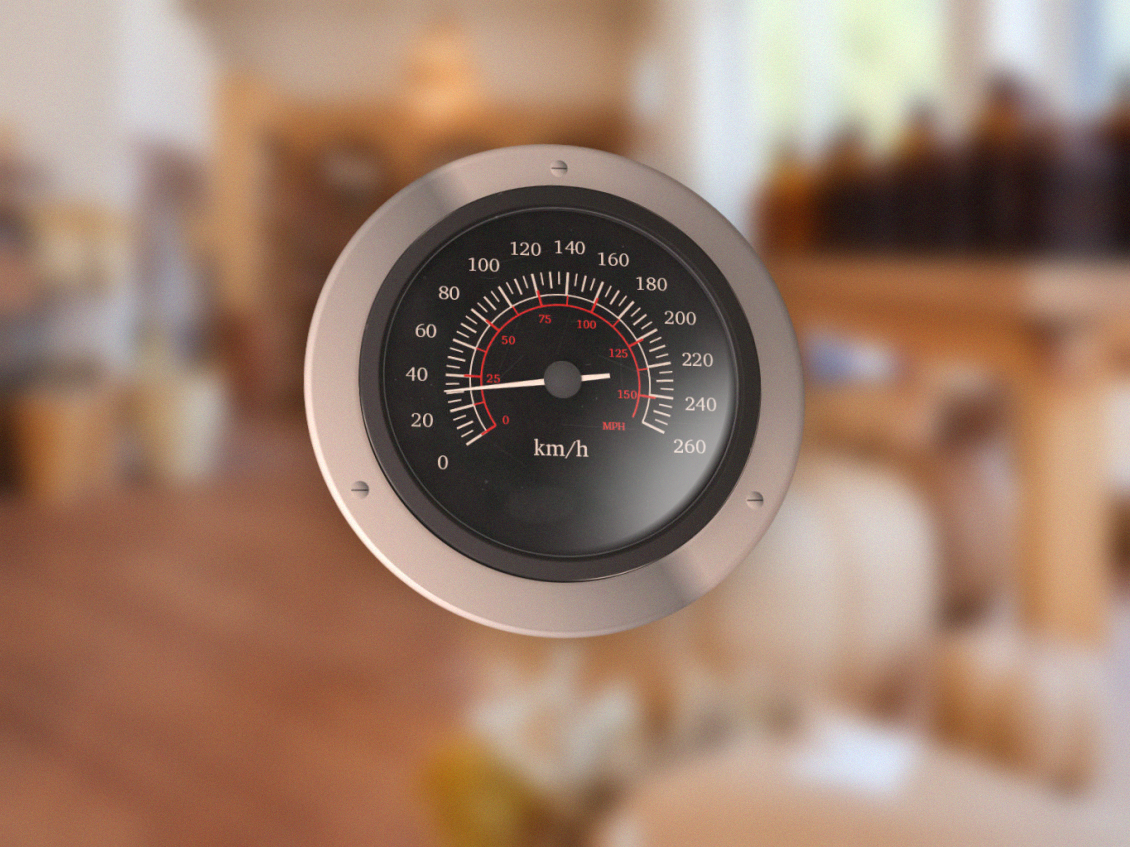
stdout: 30 km/h
